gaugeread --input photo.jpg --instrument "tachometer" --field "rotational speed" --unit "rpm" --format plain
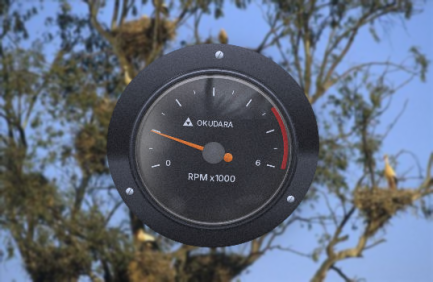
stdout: 1000 rpm
